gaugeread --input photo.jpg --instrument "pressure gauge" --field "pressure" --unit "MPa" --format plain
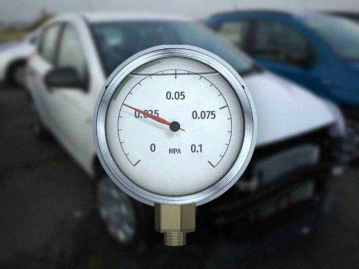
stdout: 0.025 MPa
